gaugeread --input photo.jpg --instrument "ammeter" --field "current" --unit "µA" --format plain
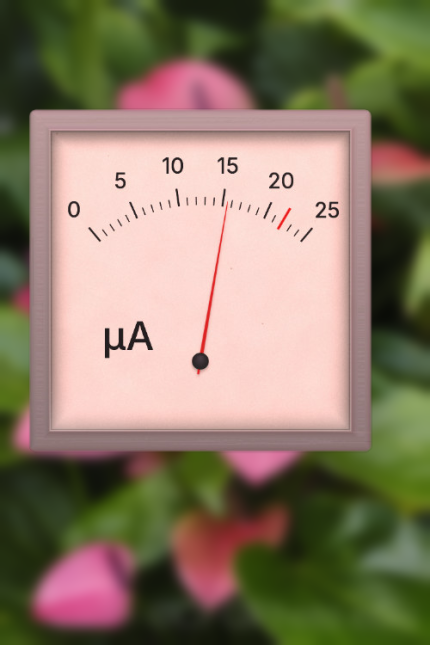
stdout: 15.5 µA
